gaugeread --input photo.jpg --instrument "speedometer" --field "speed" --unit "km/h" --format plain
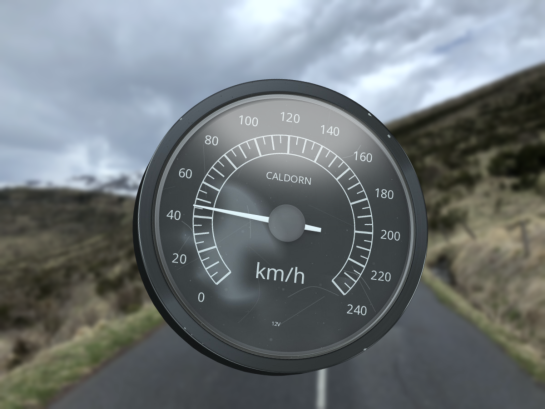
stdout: 45 km/h
